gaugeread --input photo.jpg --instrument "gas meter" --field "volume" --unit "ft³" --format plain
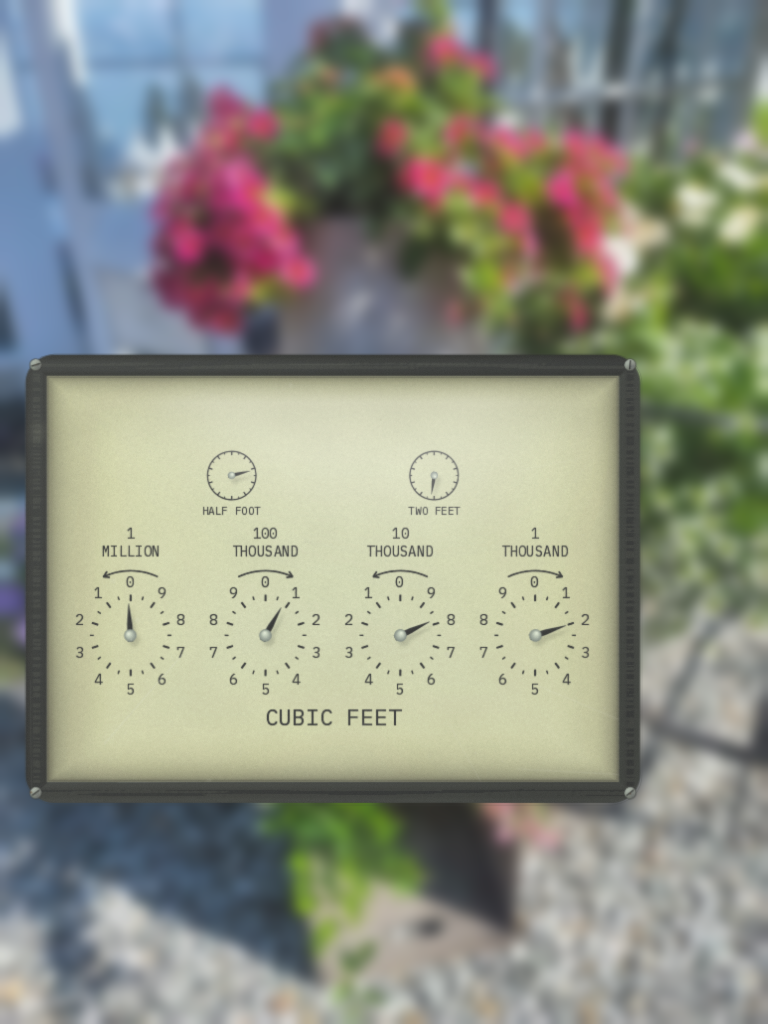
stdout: 8200 ft³
